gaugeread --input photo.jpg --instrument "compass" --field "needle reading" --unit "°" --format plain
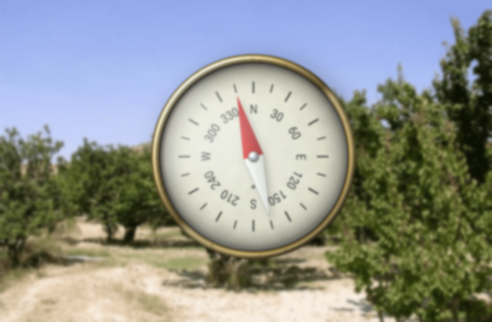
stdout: 345 °
